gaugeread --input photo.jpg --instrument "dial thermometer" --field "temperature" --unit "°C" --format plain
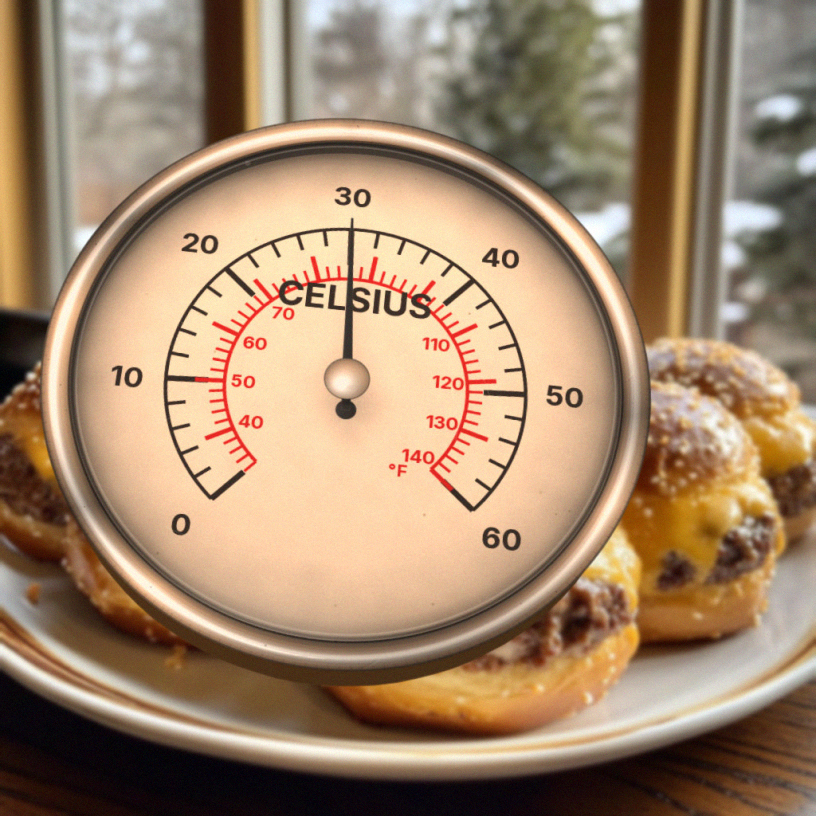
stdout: 30 °C
